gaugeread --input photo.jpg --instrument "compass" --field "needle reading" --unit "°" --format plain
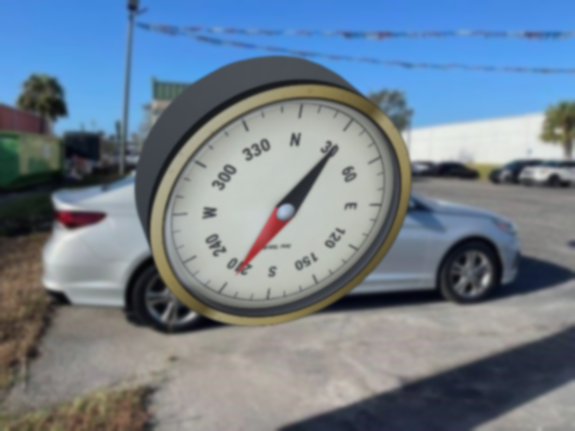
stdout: 210 °
